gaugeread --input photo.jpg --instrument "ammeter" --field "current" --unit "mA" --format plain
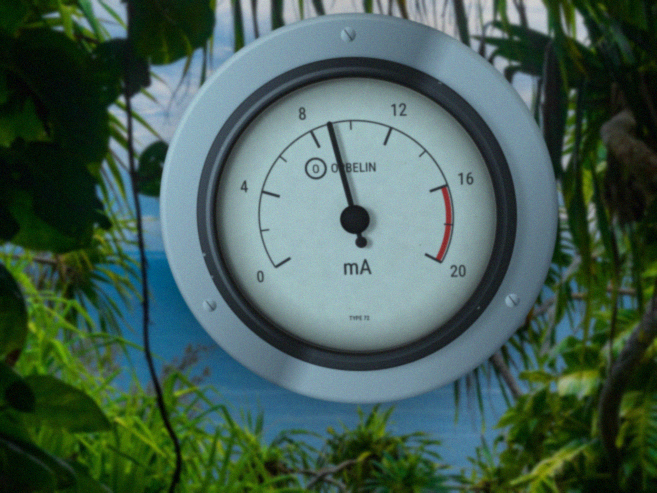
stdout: 9 mA
